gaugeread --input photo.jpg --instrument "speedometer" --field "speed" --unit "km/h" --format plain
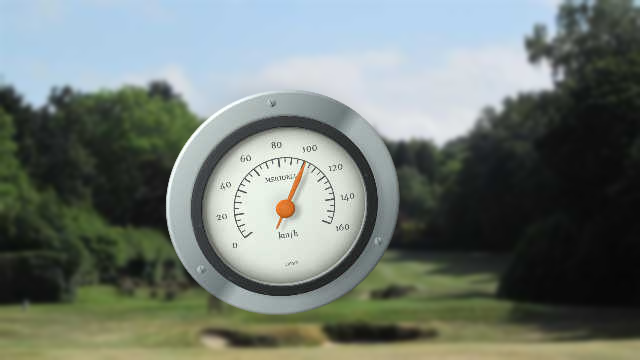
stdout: 100 km/h
